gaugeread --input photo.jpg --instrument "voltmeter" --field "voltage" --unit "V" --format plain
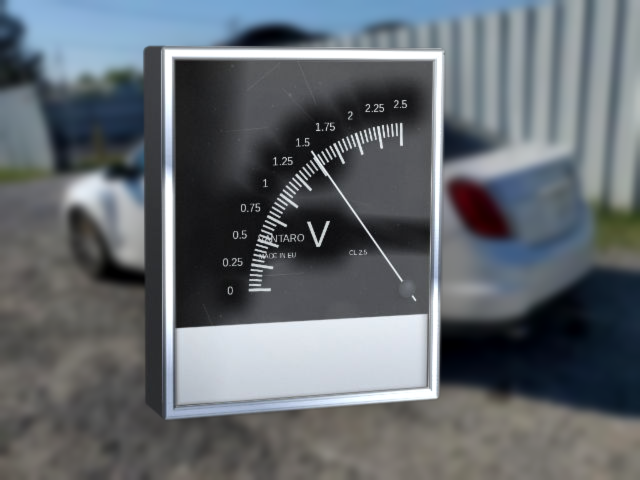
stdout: 1.5 V
